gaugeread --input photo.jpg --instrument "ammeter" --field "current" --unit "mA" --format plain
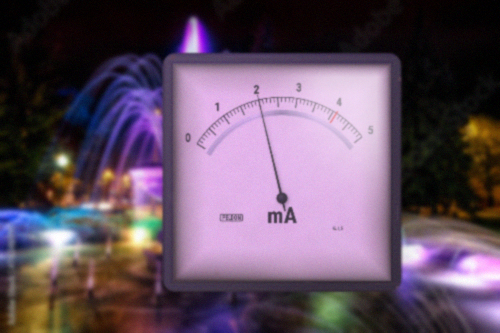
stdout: 2 mA
